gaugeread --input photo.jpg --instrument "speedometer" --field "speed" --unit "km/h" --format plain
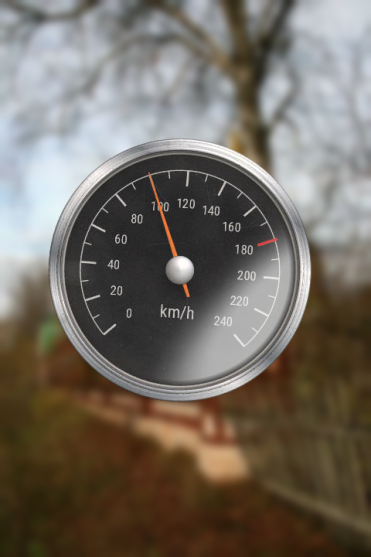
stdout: 100 km/h
